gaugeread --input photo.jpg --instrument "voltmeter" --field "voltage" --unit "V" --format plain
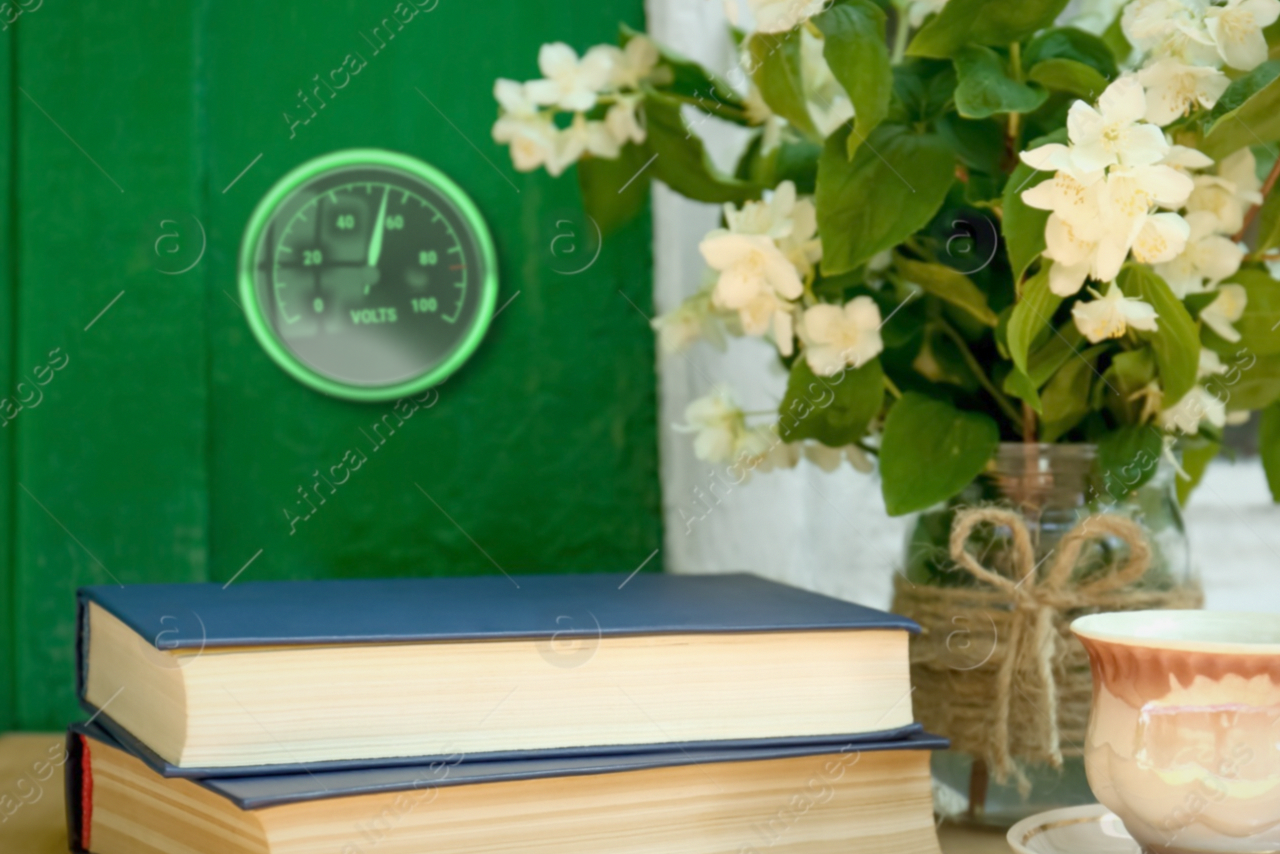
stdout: 55 V
